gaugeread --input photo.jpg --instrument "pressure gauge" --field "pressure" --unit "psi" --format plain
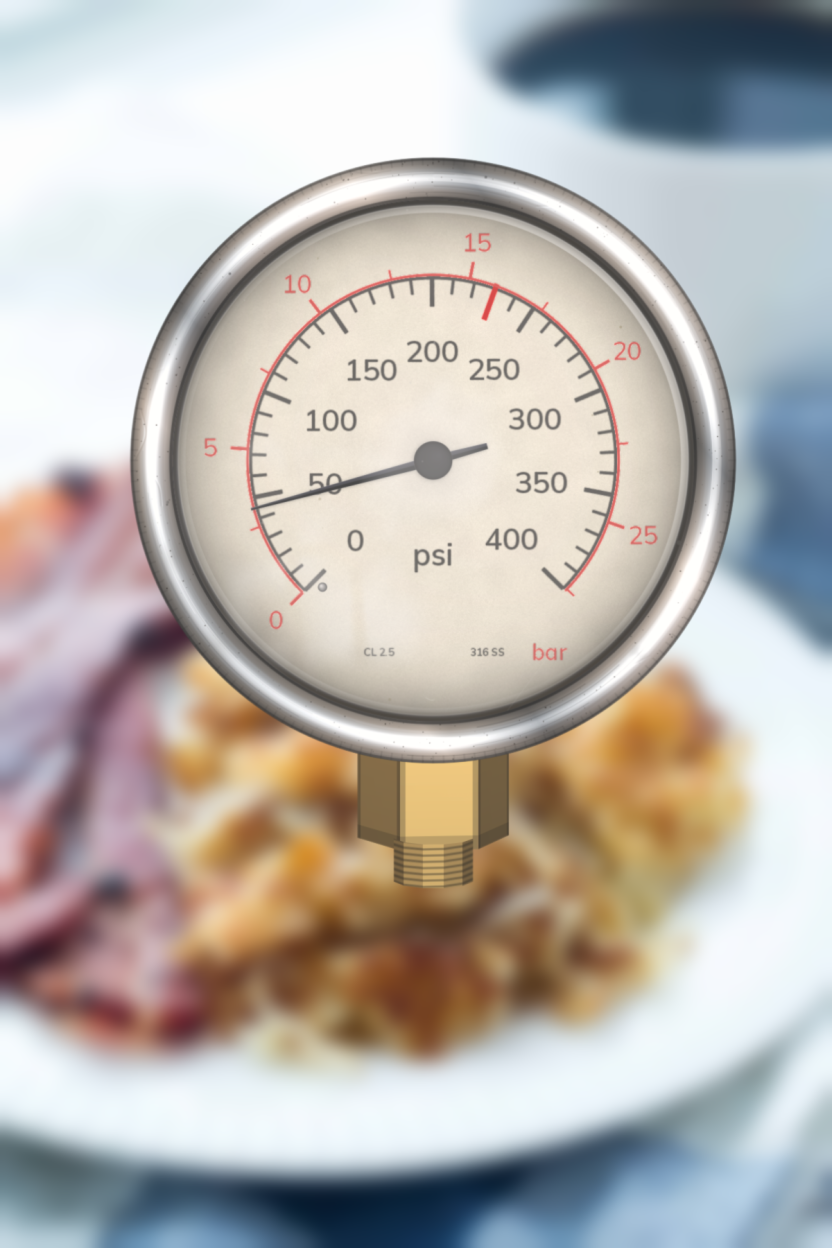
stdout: 45 psi
